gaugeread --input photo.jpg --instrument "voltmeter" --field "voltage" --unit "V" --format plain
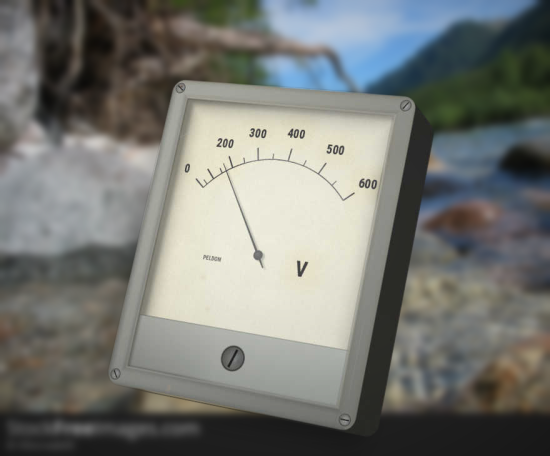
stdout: 175 V
